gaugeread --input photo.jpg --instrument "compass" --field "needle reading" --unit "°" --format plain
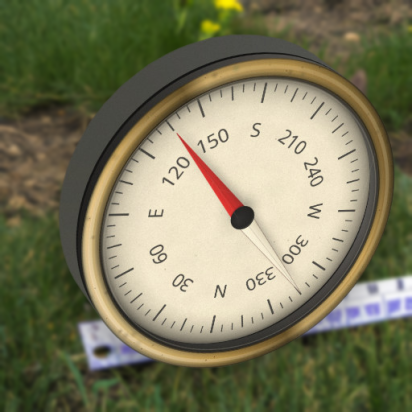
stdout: 135 °
